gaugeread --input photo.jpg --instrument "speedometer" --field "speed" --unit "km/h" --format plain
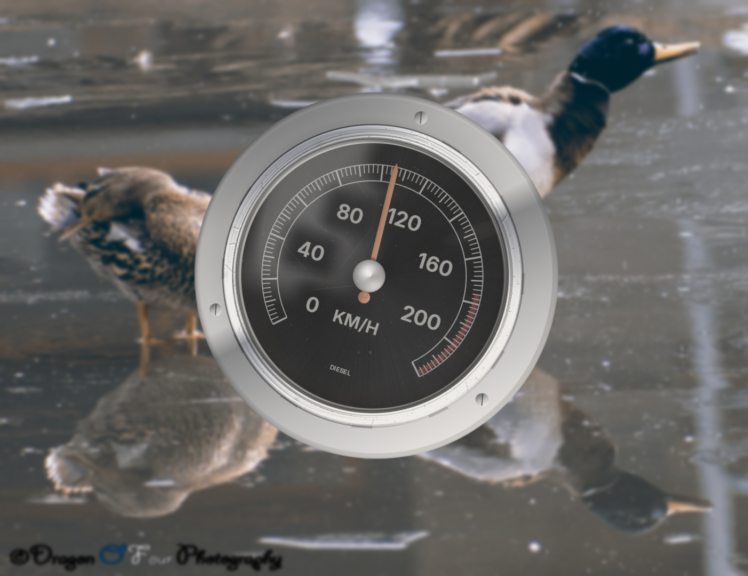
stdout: 106 km/h
